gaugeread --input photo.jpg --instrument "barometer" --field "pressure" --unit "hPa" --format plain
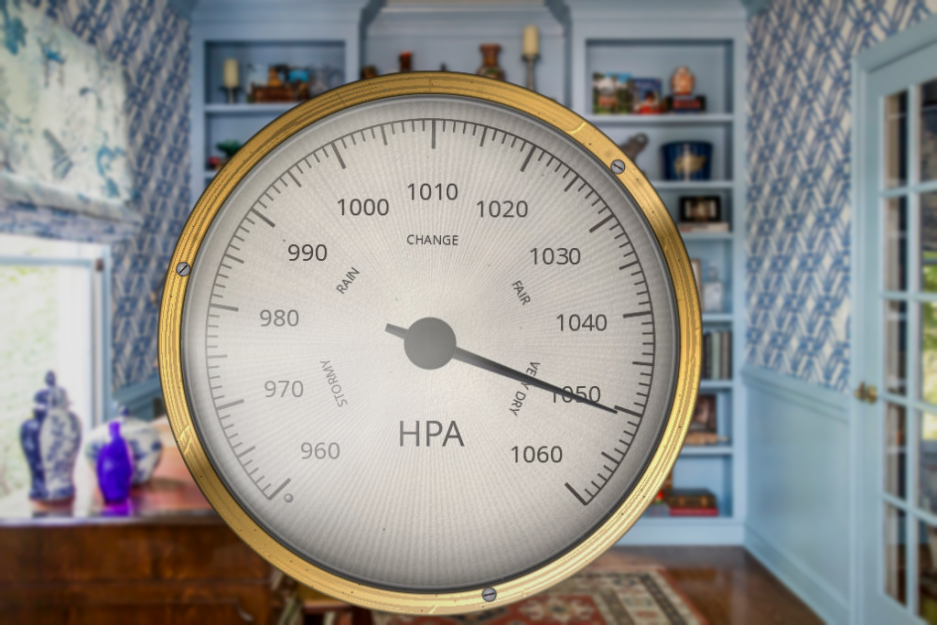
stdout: 1050.5 hPa
